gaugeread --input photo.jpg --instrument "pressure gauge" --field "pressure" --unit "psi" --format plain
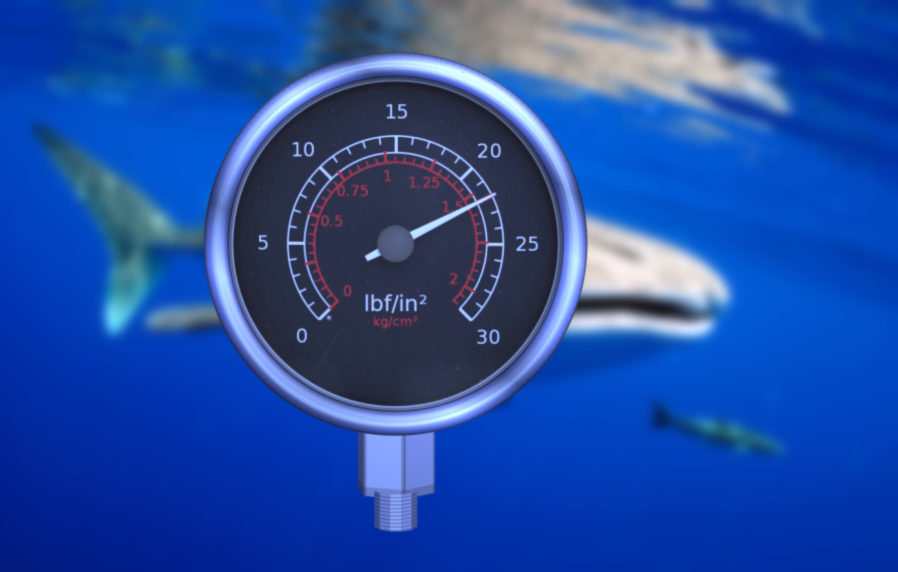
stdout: 22 psi
